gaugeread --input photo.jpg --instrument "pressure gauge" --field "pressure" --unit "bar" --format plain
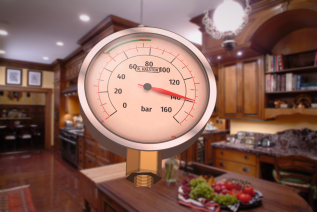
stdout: 140 bar
